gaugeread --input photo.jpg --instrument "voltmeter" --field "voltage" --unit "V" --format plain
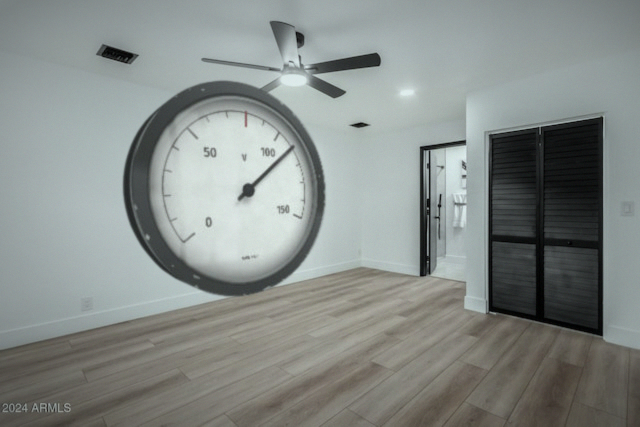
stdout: 110 V
